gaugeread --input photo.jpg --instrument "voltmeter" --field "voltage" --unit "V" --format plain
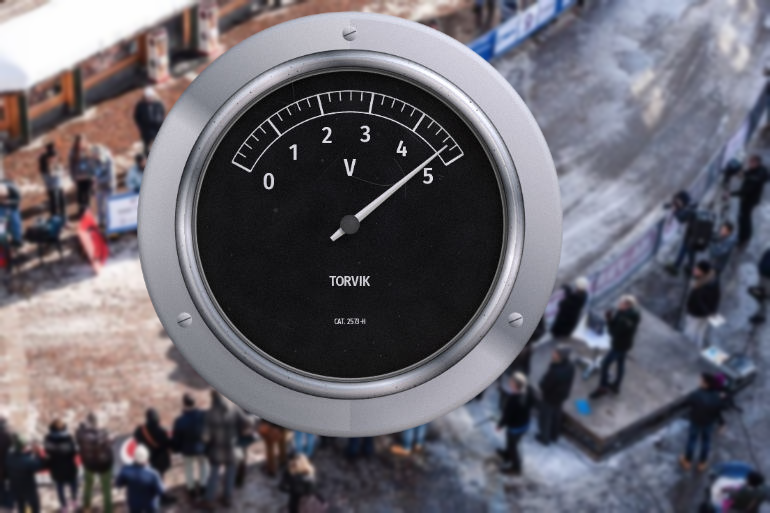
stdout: 4.7 V
